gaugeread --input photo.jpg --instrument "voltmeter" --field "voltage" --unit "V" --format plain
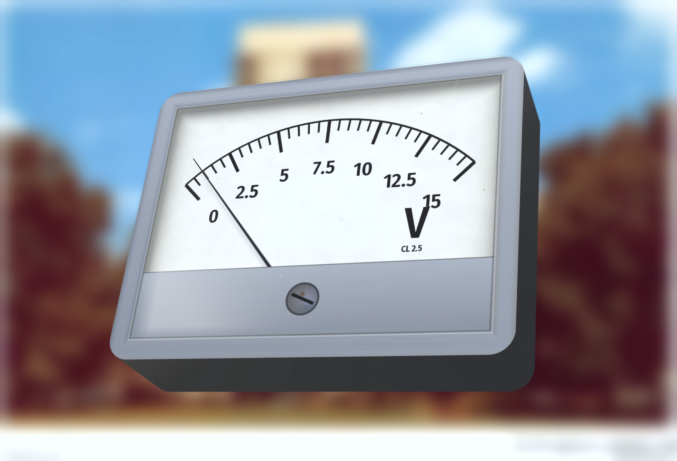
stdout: 1 V
